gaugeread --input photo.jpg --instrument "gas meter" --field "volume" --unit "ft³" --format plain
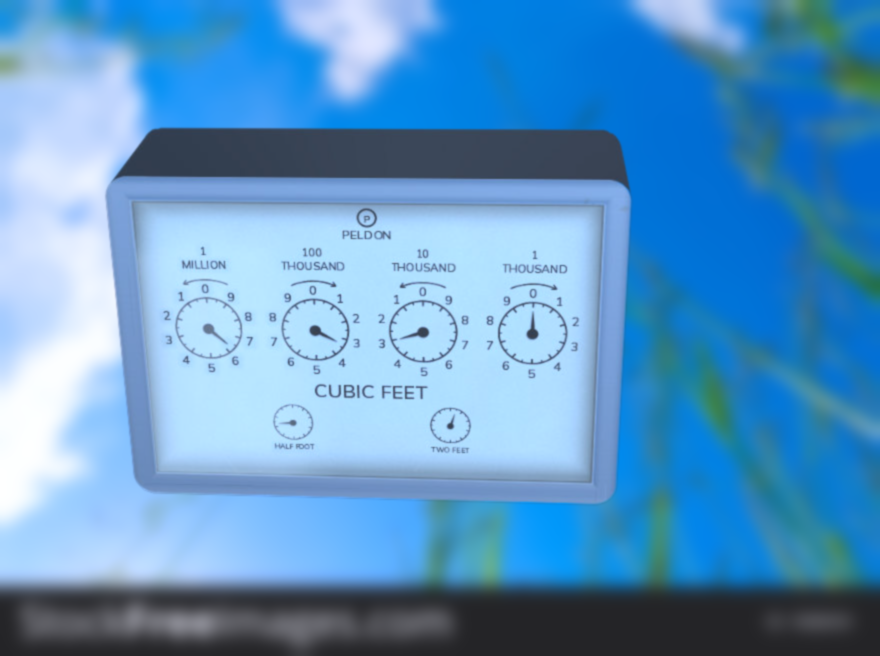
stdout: 633000 ft³
